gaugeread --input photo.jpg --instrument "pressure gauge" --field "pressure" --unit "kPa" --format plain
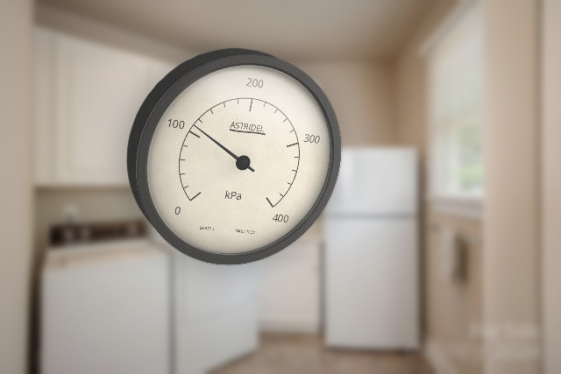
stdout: 110 kPa
